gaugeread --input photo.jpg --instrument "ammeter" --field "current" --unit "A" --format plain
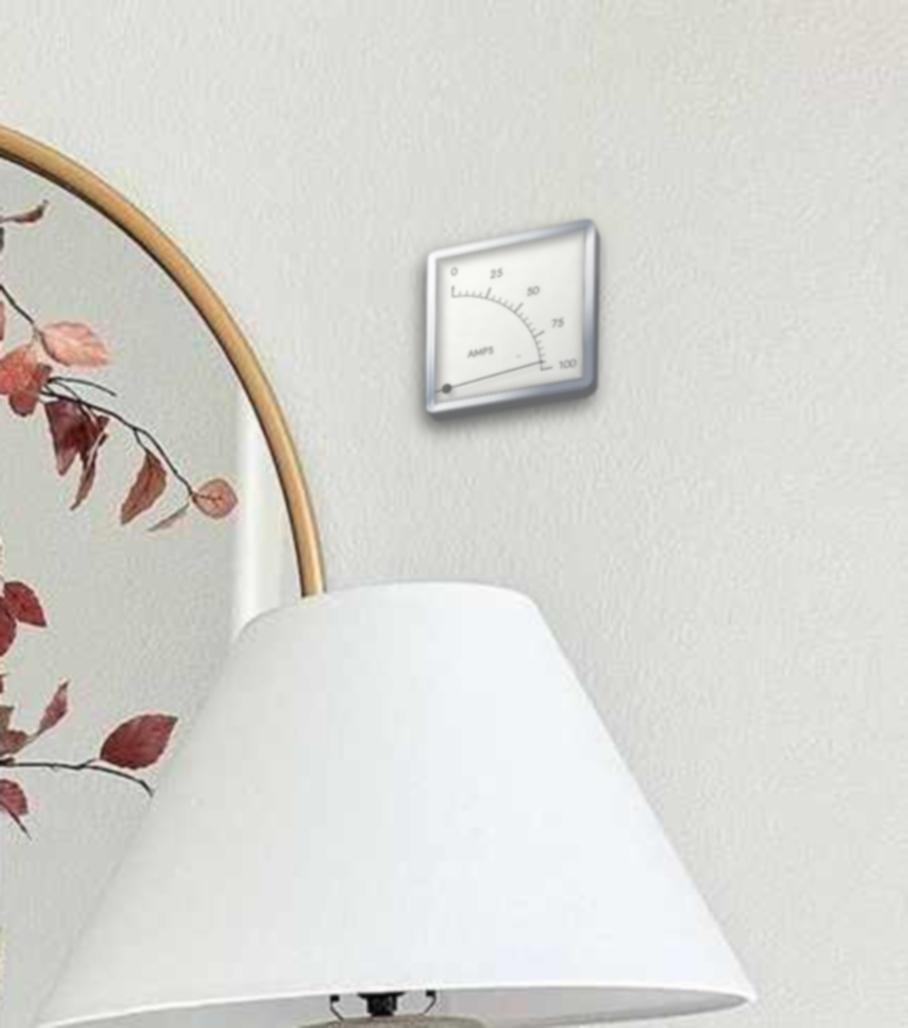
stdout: 95 A
